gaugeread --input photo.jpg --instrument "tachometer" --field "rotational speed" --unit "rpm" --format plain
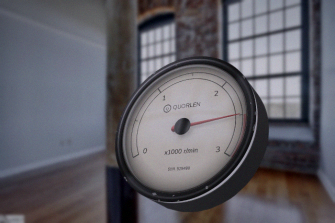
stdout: 2500 rpm
